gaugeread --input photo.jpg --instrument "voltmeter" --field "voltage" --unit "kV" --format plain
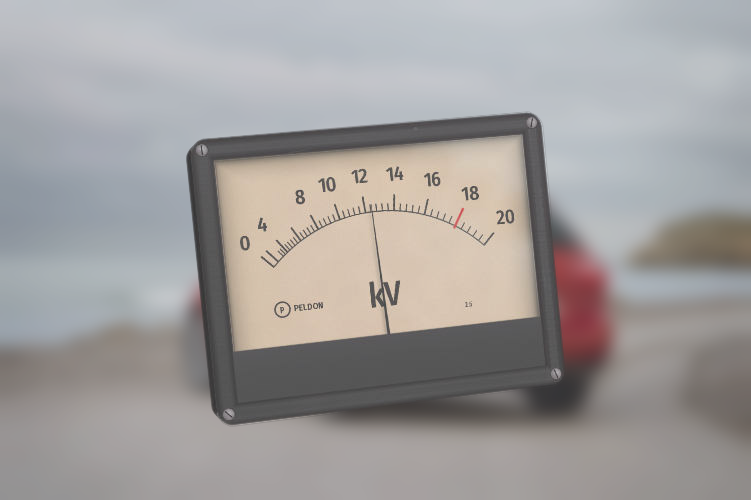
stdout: 12.4 kV
